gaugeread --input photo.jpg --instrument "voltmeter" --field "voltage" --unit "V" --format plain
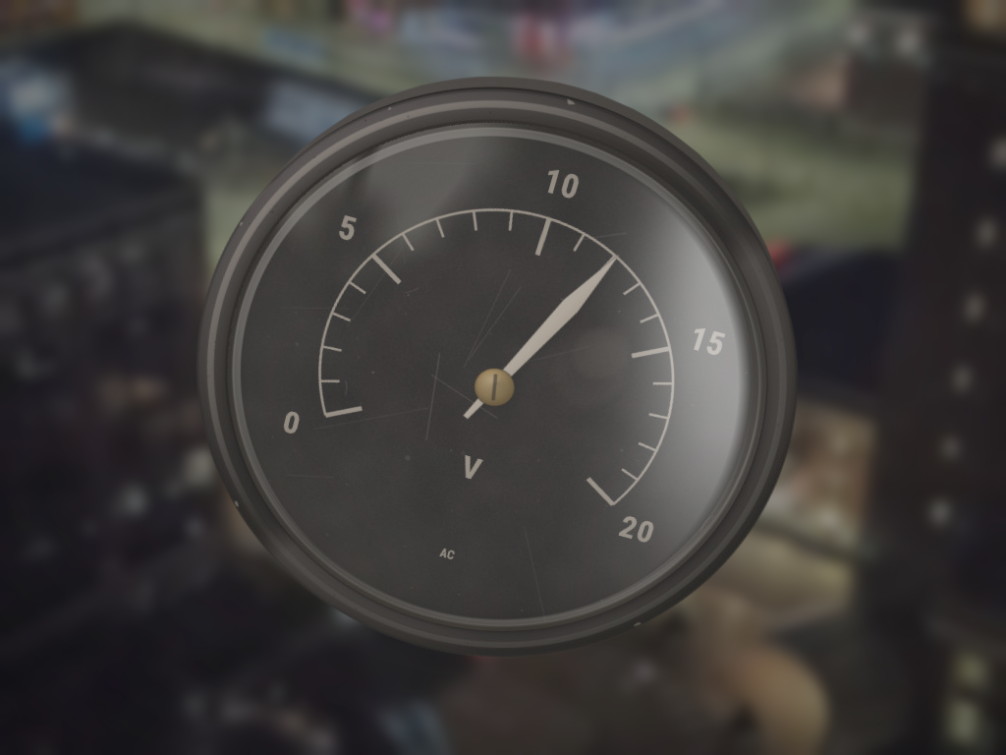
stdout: 12 V
